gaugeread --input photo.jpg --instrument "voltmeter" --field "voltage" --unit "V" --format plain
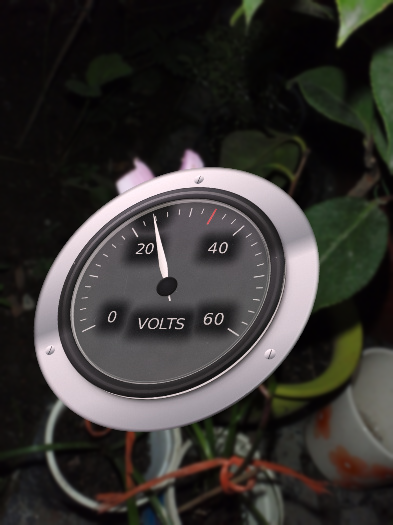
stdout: 24 V
